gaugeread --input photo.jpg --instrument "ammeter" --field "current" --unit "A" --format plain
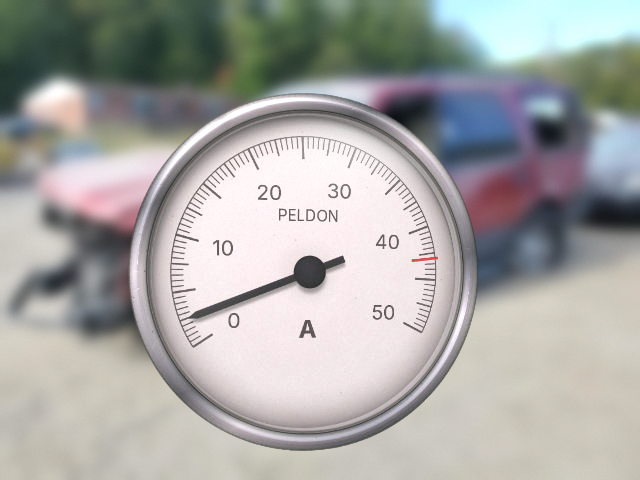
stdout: 2.5 A
